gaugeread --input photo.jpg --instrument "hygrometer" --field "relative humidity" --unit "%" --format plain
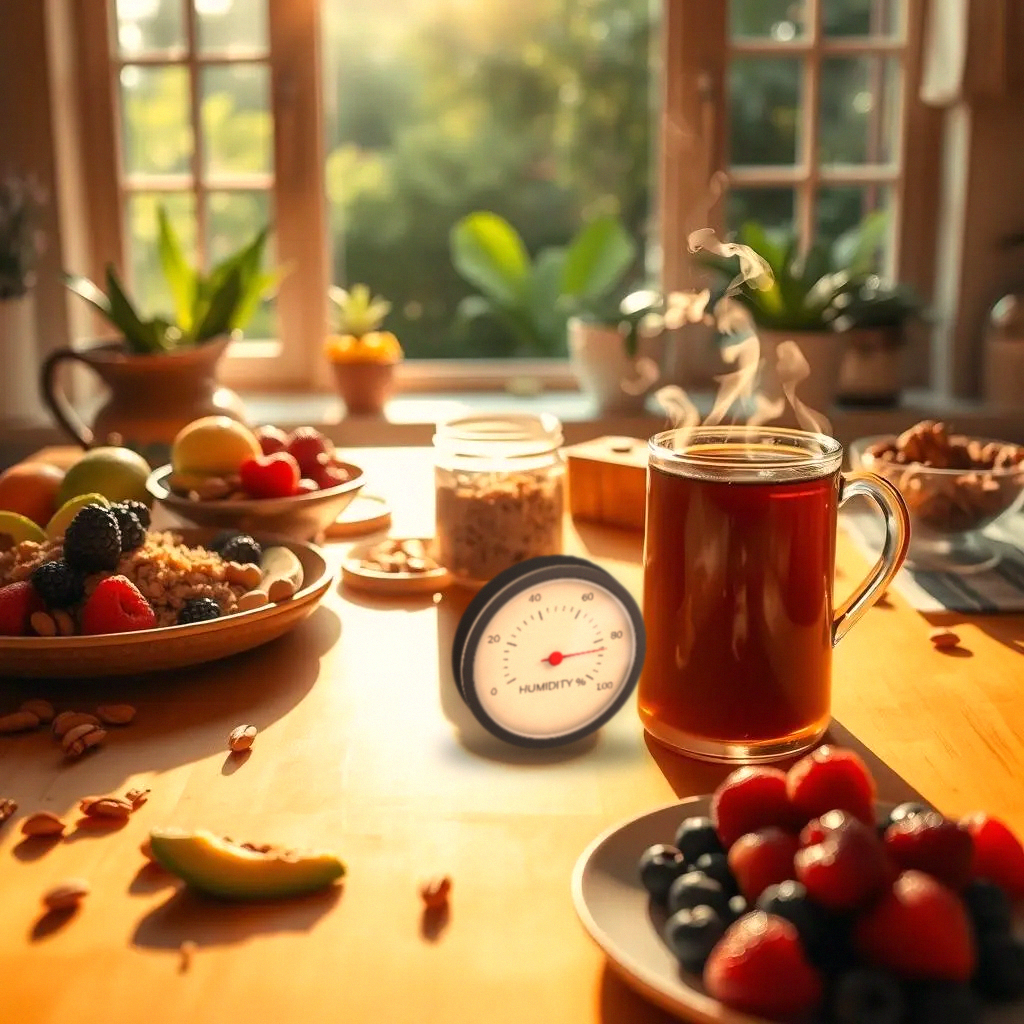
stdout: 84 %
